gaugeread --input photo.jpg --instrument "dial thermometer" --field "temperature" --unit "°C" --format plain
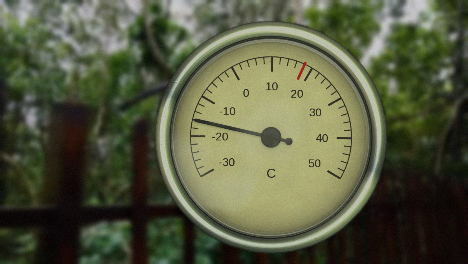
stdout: -16 °C
